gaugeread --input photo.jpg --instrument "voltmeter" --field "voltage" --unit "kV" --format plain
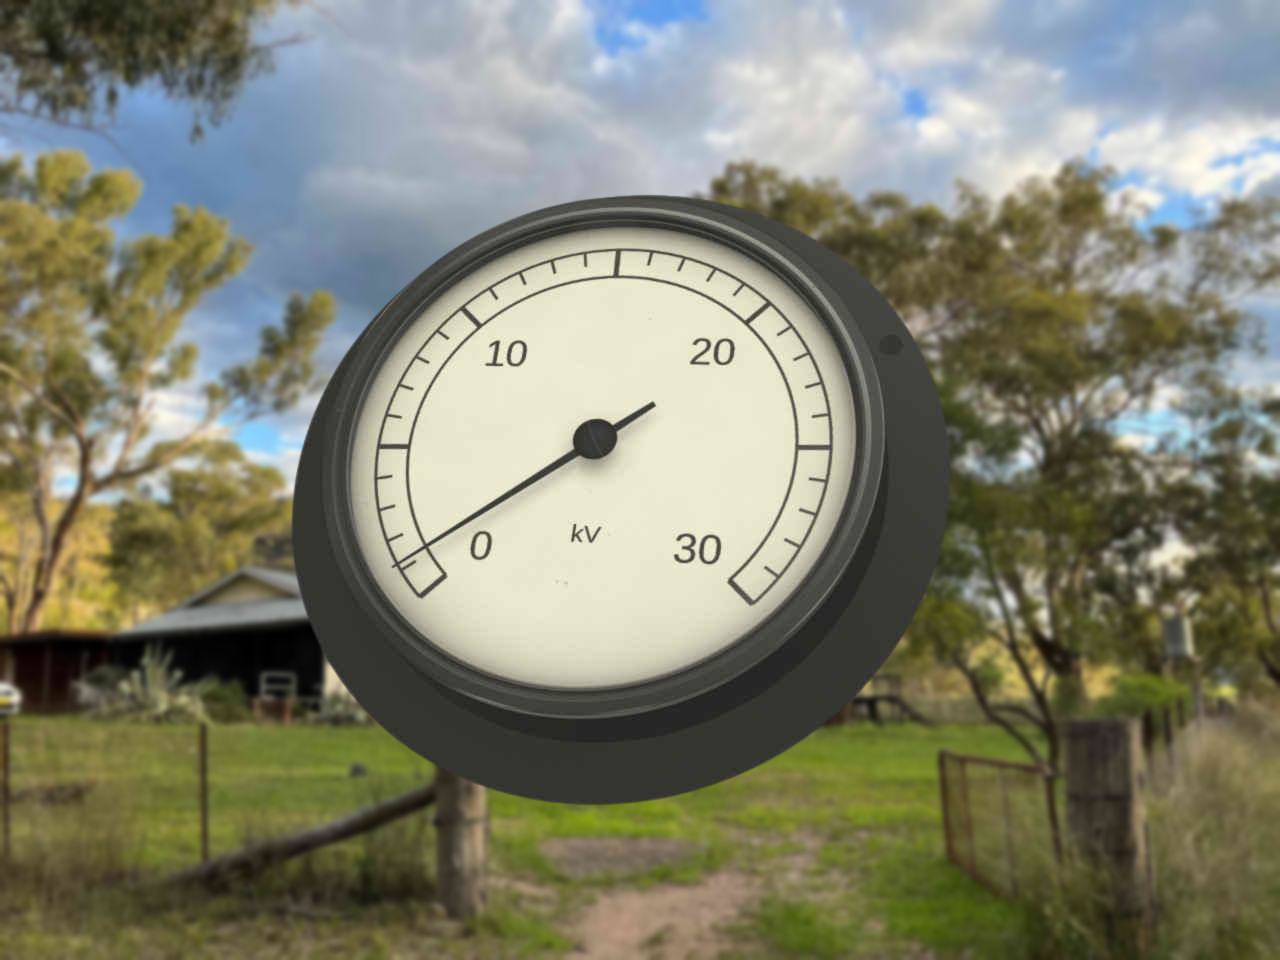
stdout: 1 kV
